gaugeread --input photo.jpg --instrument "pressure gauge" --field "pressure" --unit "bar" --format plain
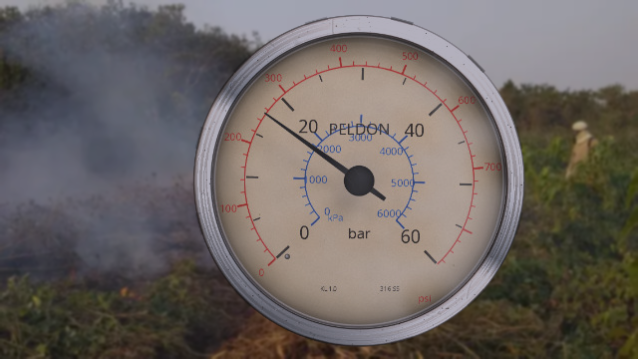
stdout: 17.5 bar
